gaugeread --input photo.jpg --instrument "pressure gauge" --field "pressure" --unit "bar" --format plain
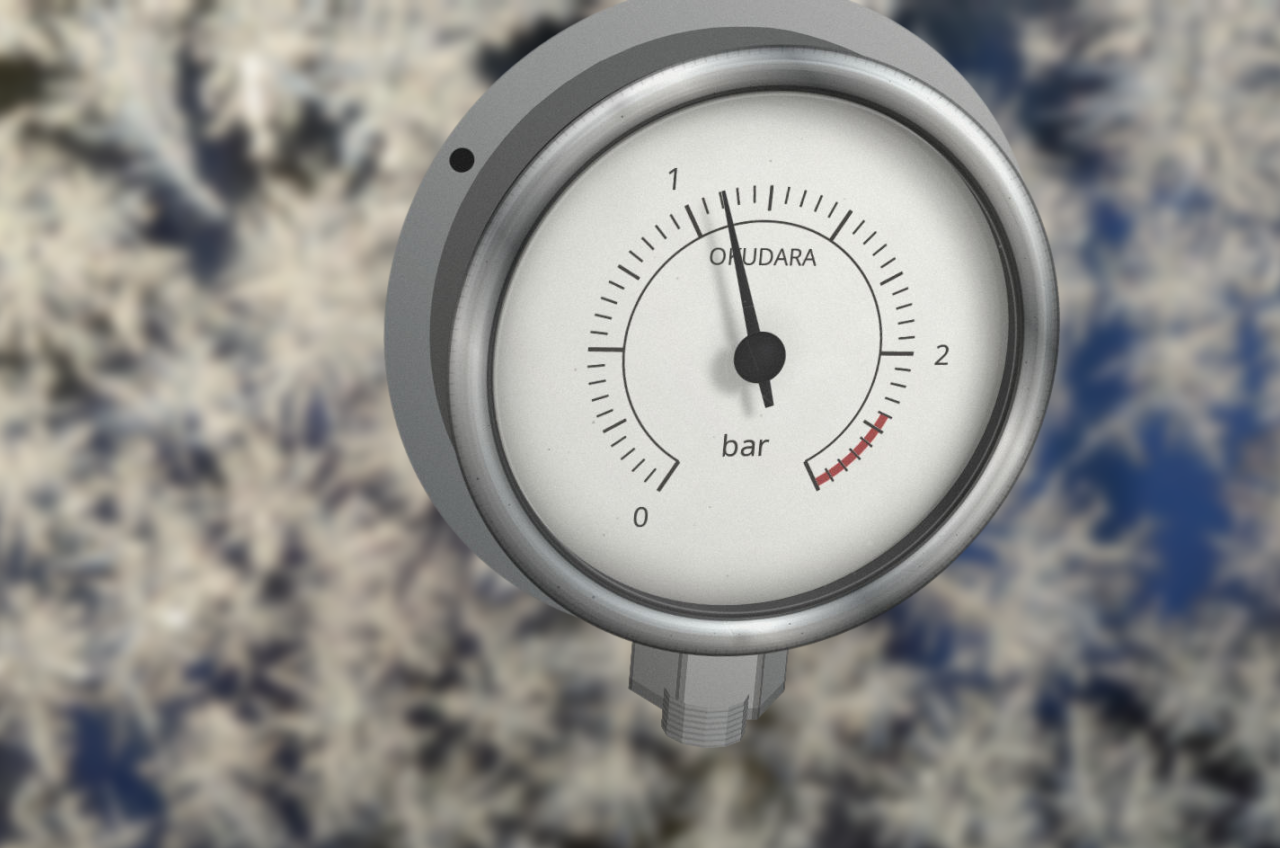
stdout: 1.1 bar
